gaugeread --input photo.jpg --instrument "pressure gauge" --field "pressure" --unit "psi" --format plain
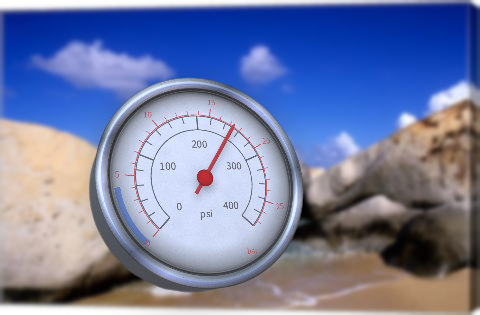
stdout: 250 psi
